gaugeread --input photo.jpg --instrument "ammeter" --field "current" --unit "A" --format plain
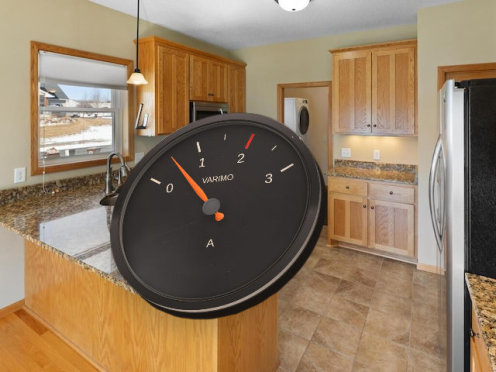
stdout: 0.5 A
